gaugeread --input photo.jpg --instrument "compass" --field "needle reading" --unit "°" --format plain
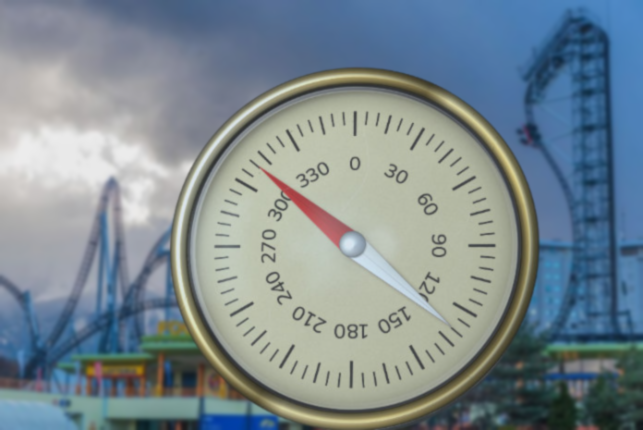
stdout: 310 °
